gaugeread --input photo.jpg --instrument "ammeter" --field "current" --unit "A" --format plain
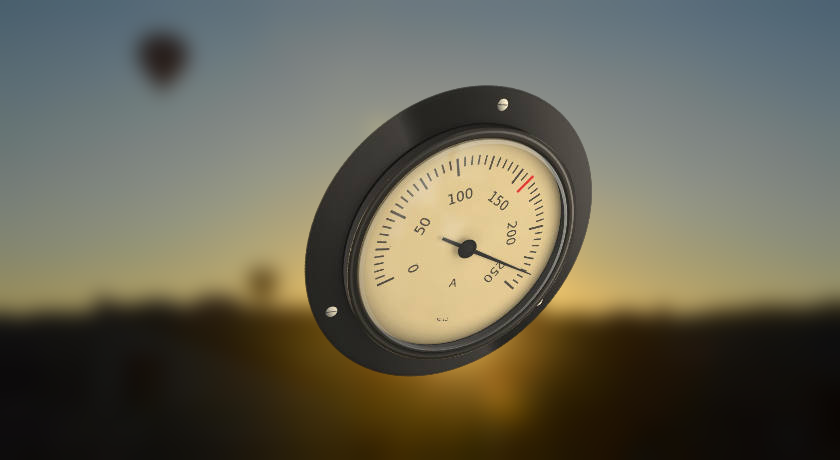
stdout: 235 A
